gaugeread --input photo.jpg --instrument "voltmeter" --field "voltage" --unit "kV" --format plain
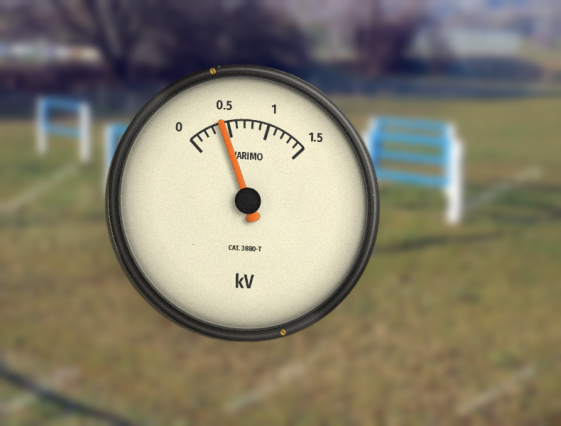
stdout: 0.4 kV
